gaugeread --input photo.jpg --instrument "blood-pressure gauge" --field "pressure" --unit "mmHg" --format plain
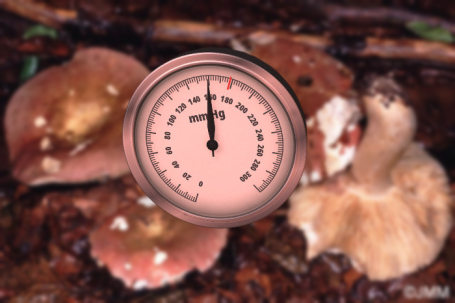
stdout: 160 mmHg
